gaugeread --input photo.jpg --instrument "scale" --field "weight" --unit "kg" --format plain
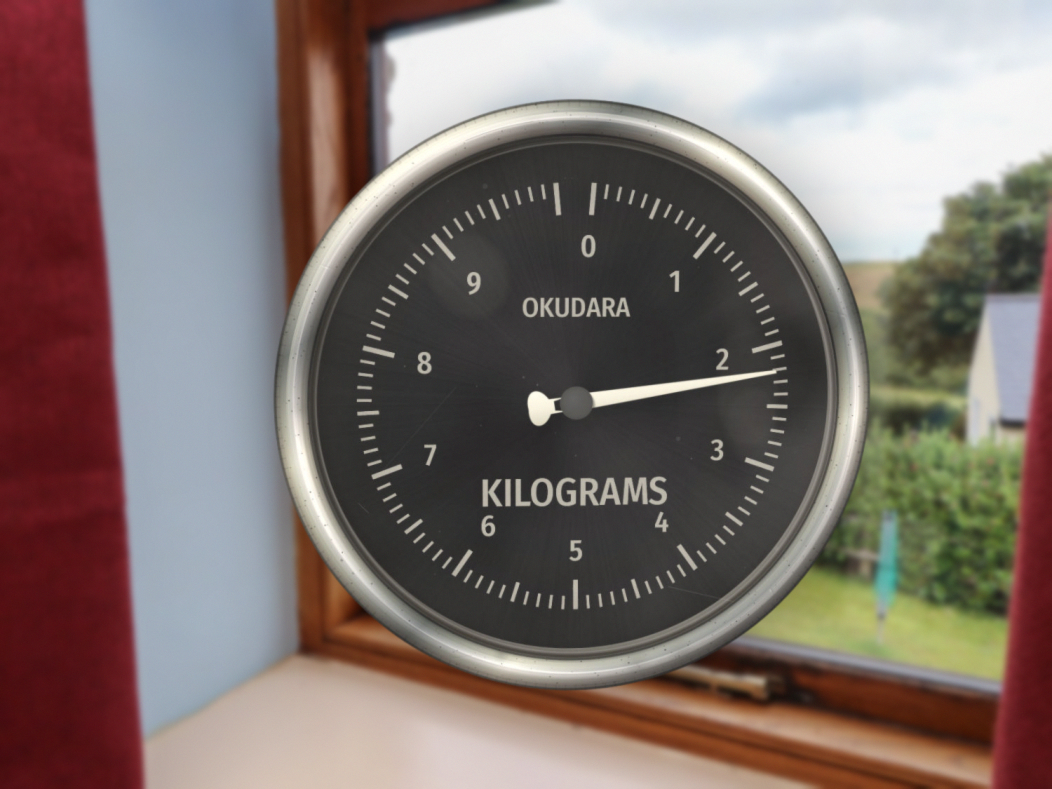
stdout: 2.2 kg
